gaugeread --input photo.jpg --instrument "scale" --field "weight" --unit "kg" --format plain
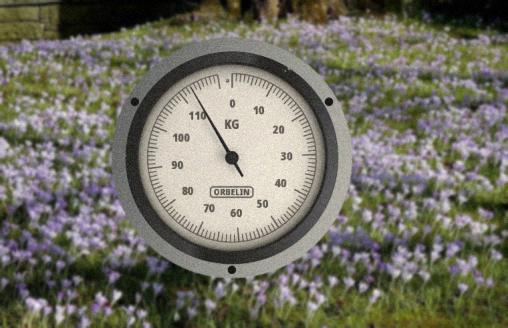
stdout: 113 kg
